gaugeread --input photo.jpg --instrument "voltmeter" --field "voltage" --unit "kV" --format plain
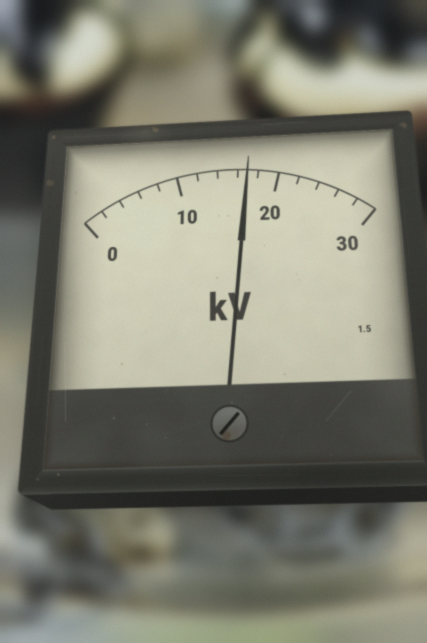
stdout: 17 kV
